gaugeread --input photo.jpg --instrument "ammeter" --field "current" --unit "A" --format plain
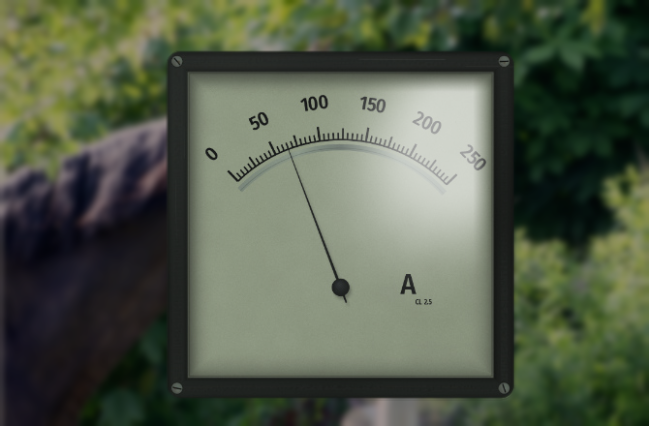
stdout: 65 A
